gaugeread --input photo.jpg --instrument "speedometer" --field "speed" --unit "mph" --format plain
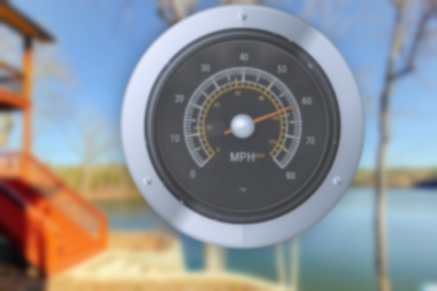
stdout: 60 mph
